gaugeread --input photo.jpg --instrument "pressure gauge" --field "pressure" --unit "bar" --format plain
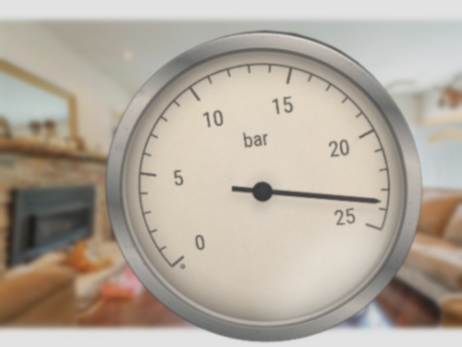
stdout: 23.5 bar
